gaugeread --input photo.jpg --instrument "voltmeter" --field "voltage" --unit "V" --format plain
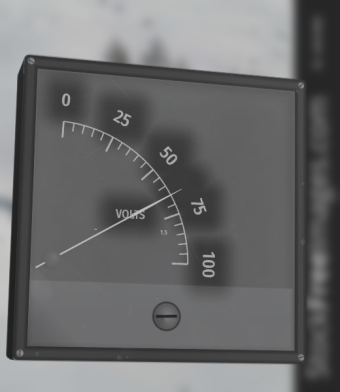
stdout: 65 V
